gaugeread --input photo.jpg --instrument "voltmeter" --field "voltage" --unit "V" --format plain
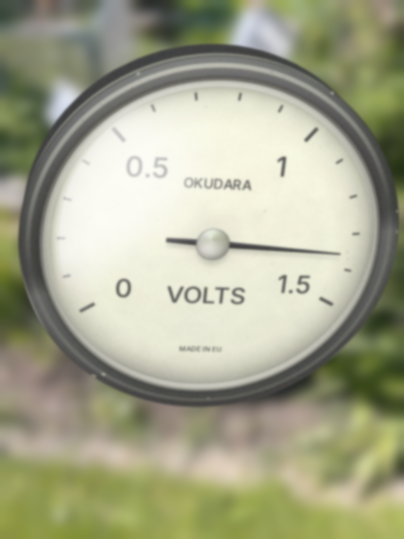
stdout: 1.35 V
